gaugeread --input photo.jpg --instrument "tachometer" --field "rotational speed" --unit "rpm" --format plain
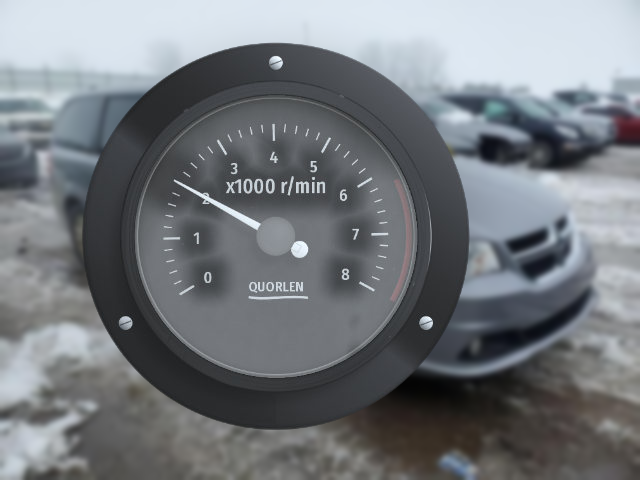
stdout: 2000 rpm
